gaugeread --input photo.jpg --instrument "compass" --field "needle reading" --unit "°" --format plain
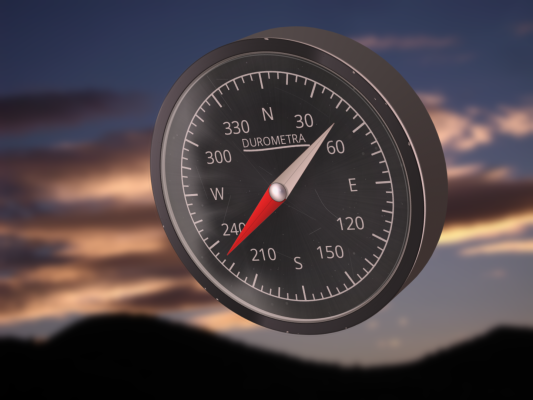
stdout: 230 °
